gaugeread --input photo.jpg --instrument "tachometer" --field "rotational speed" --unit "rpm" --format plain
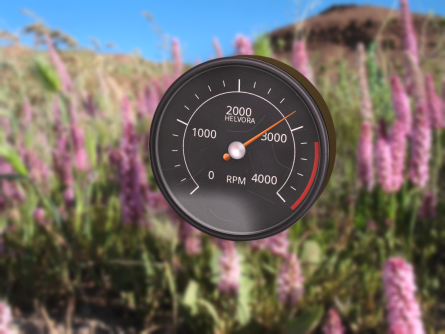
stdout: 2800 rpm
